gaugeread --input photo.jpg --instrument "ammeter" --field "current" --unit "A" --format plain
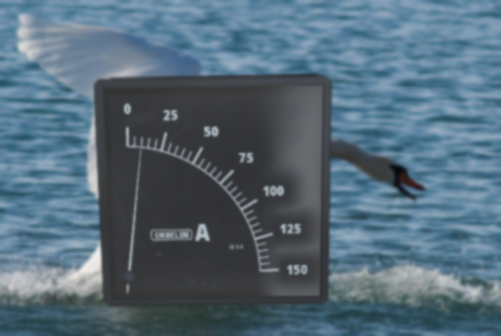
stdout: 10 A
